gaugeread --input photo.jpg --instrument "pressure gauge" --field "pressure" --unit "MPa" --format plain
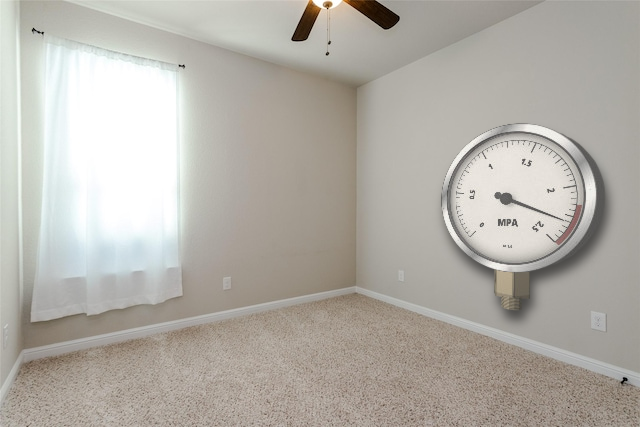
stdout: 2.3 MPa
